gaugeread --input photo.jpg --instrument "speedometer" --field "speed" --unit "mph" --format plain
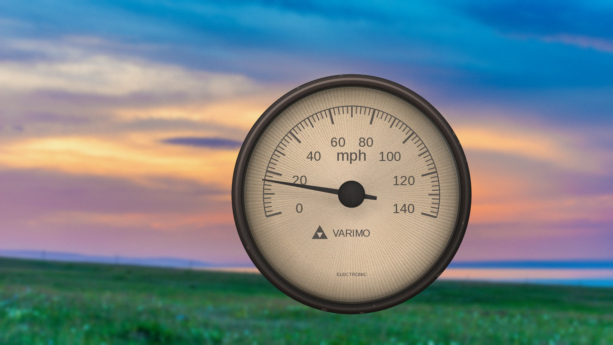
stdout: 16 mph
